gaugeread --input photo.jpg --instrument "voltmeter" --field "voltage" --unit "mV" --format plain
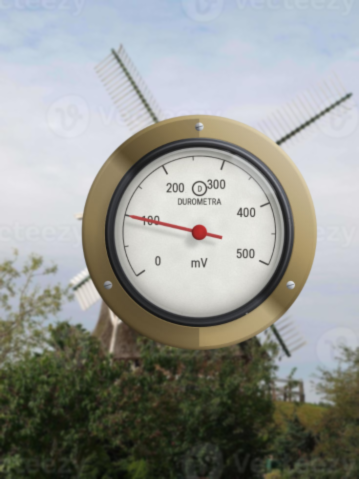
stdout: 100 mV
